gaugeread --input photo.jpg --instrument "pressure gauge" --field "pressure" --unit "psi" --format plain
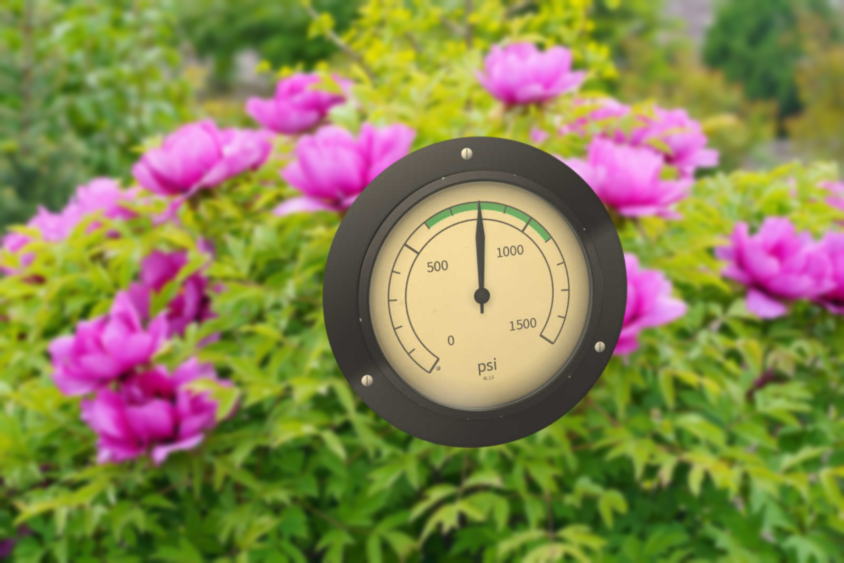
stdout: 800 psi
